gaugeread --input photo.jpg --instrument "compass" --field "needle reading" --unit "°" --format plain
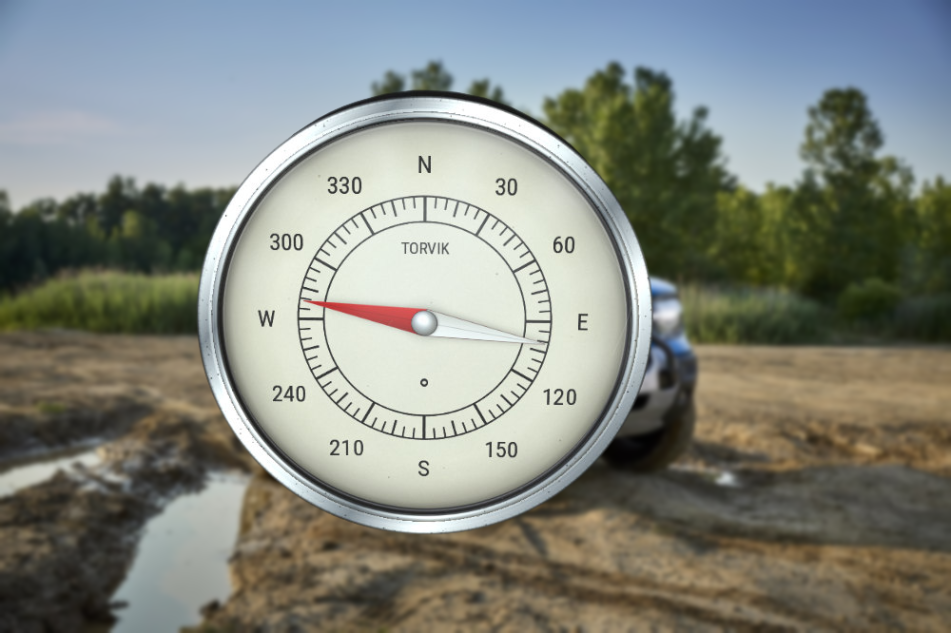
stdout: 280 °
